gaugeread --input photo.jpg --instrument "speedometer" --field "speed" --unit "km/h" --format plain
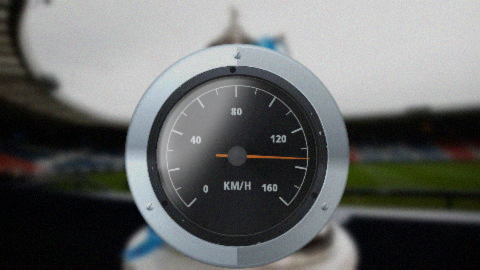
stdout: 135 km/h
